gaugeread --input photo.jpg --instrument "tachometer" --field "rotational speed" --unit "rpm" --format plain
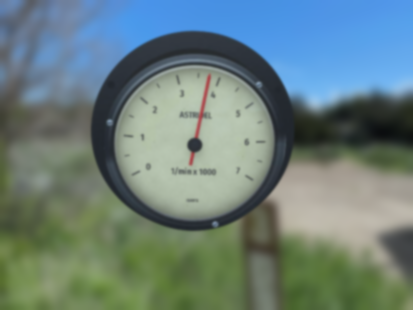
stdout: 3750 rpm
